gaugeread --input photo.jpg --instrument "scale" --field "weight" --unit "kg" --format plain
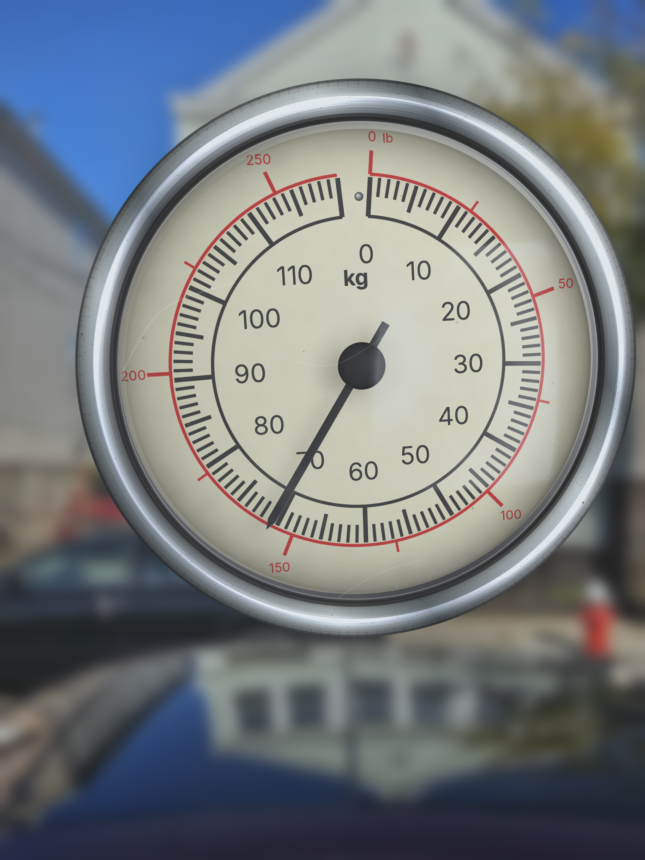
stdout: 71 kg
